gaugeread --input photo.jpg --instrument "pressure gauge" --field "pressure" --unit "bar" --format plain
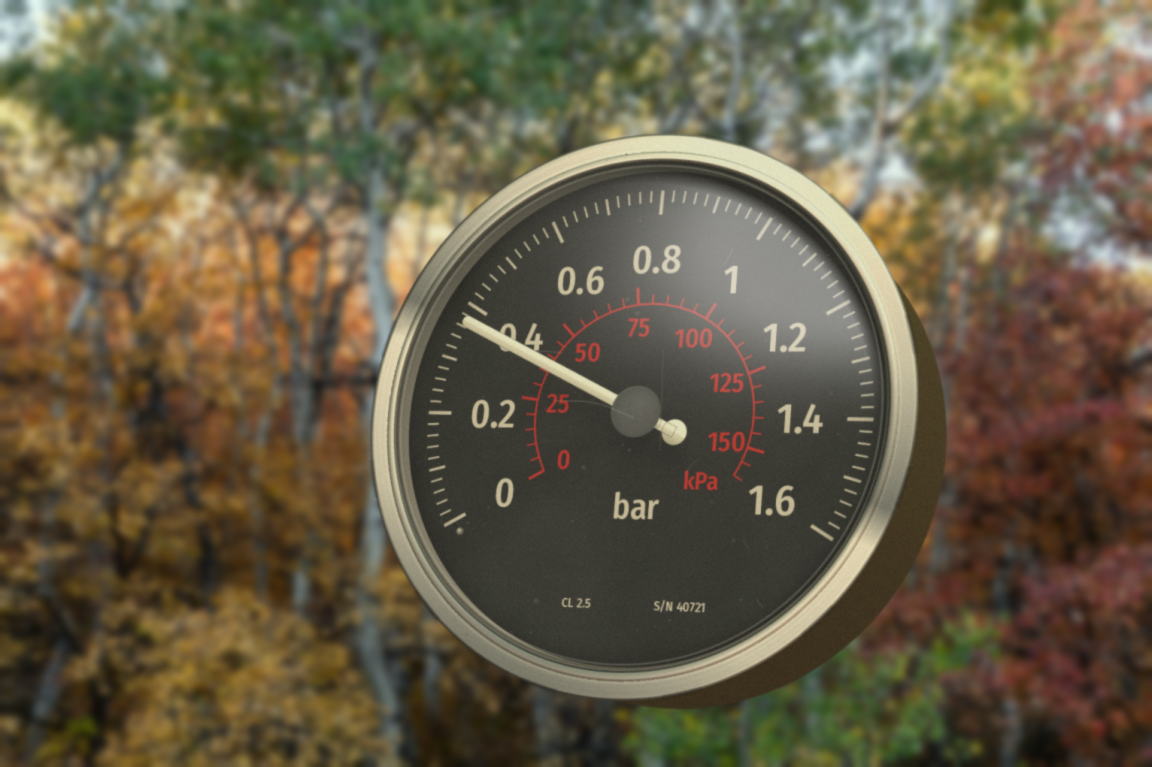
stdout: 0.37 bar
